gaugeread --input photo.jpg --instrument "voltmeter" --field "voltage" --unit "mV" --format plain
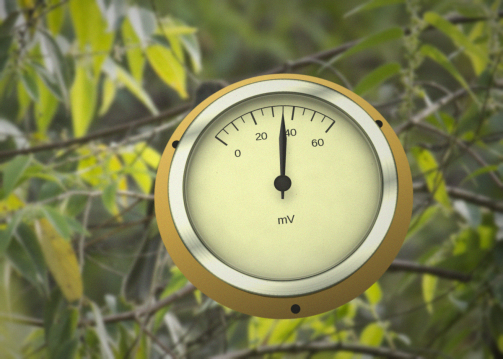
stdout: 35 mV
